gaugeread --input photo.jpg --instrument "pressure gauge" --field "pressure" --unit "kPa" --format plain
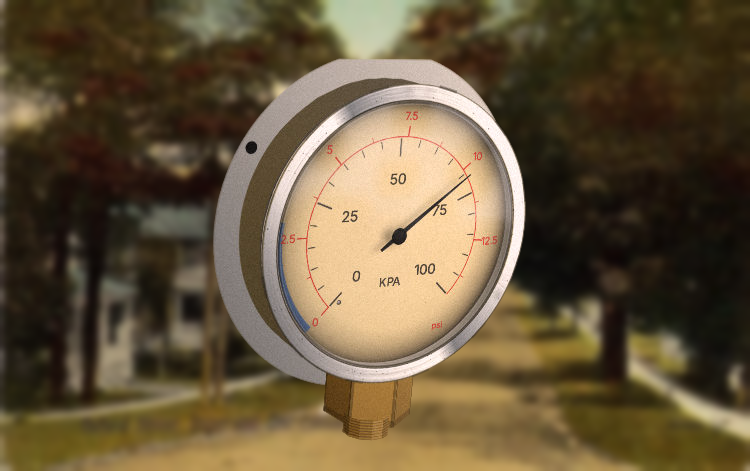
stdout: 70 kPa
